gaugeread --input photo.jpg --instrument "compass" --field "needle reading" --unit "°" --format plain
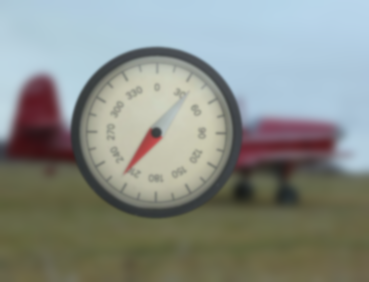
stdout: 217.5 °
